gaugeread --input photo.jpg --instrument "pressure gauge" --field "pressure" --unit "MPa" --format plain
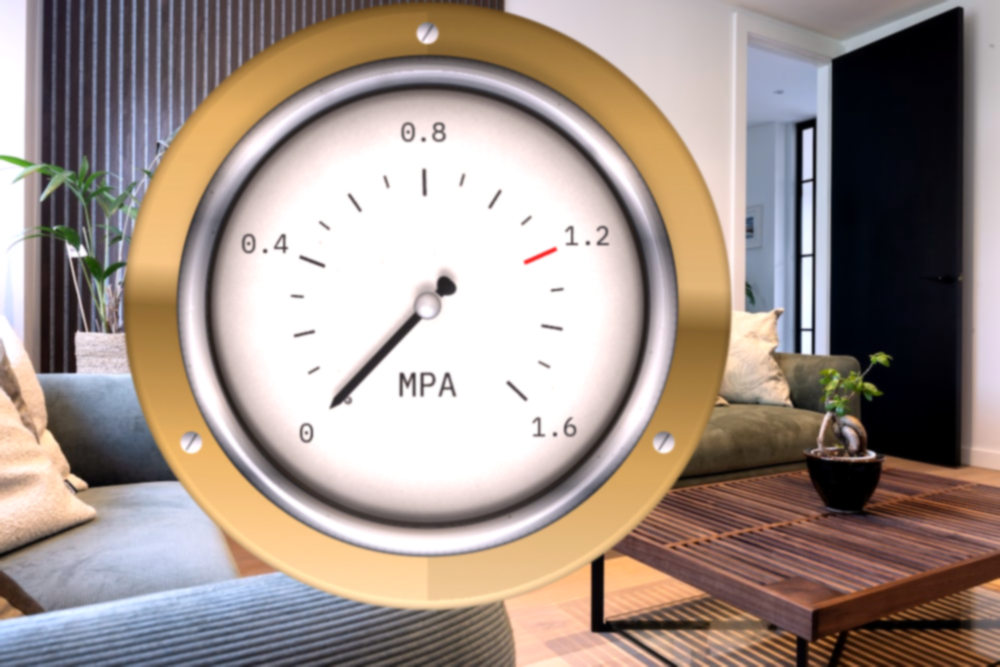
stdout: 0 MPa
